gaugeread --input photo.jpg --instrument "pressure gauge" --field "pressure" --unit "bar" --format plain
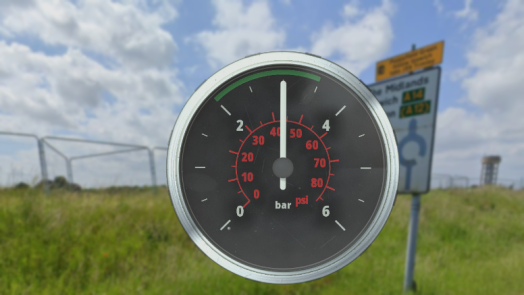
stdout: 3 bar
